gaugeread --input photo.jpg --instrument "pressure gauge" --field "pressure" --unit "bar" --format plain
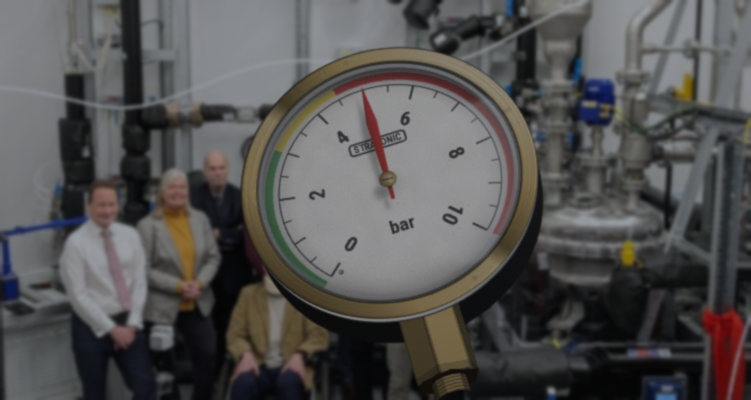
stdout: 5 bar
